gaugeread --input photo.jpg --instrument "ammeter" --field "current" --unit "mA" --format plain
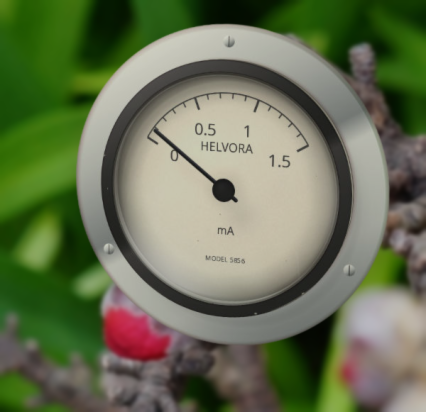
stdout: 0.1 mA
